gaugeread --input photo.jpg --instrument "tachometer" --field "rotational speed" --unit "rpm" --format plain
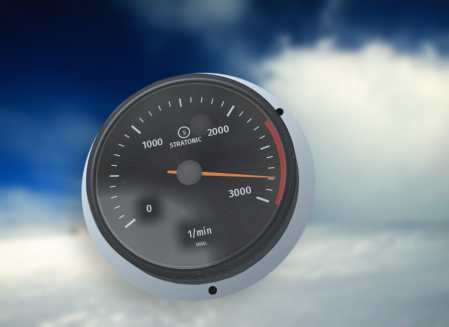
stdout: 2800 rpm
